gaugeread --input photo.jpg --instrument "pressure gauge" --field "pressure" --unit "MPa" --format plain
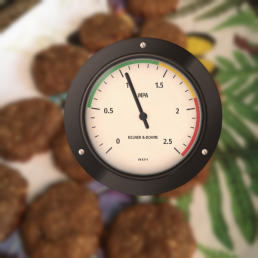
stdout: 1.05 MPa
